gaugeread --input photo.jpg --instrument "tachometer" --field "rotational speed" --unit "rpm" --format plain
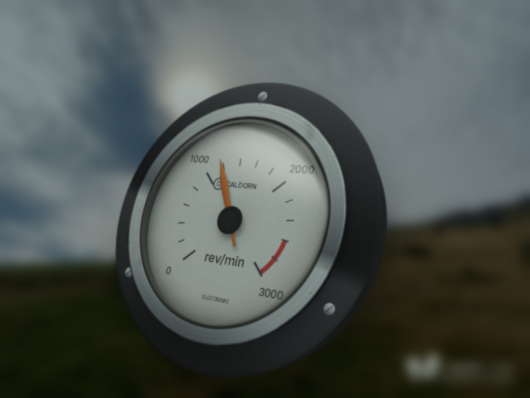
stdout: 1200 rpm
